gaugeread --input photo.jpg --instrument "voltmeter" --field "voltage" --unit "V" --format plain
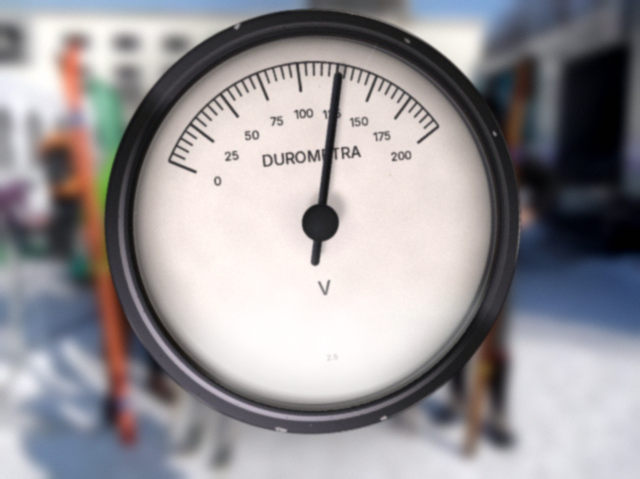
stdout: 125 V
